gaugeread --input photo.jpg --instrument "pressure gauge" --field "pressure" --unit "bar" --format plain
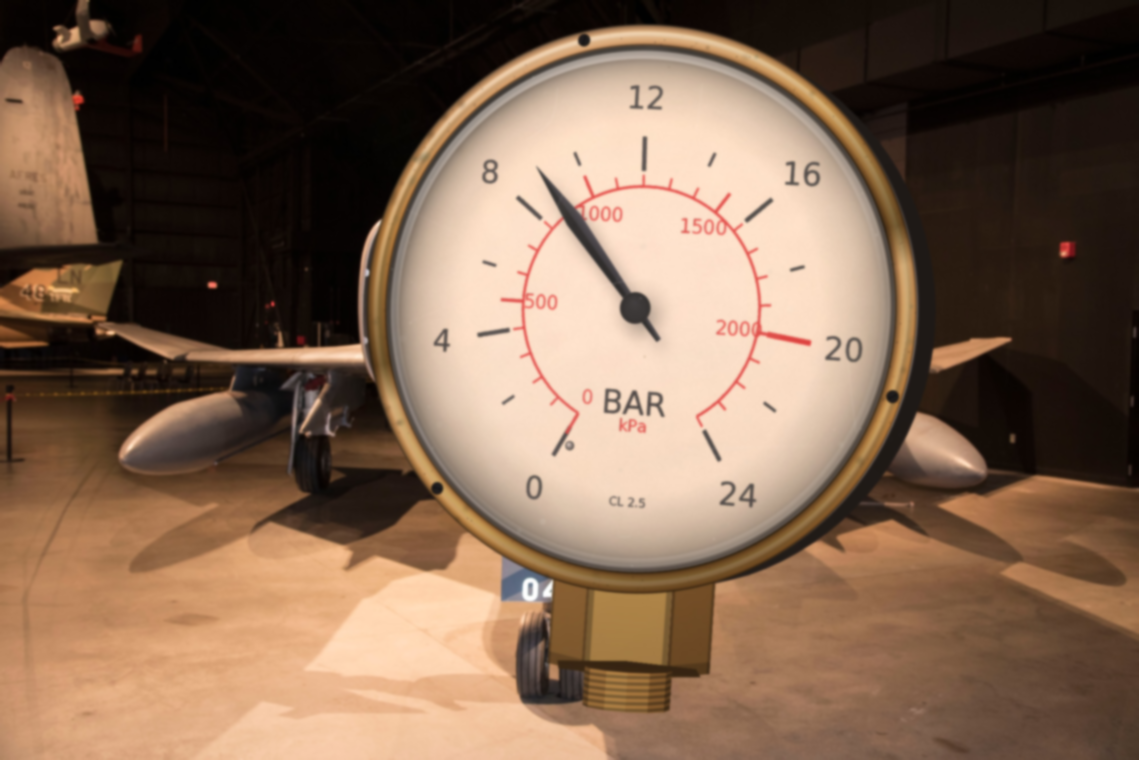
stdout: 9 bar
